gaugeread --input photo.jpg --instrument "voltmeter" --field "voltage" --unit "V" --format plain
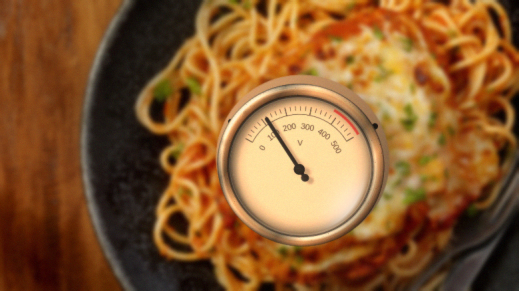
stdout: 120 V
